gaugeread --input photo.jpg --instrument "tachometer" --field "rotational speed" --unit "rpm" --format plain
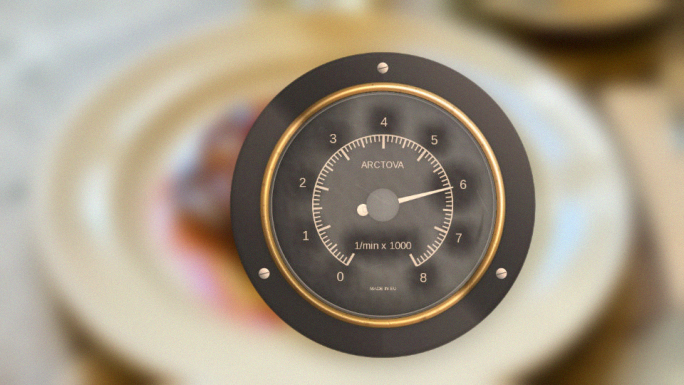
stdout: 6000 rpm
